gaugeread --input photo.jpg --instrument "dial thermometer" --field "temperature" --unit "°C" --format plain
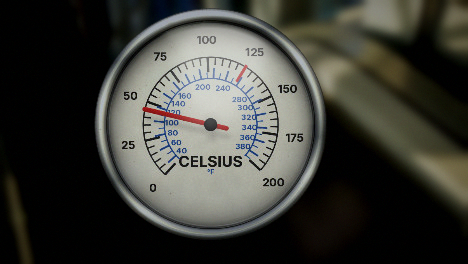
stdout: 45 °C
